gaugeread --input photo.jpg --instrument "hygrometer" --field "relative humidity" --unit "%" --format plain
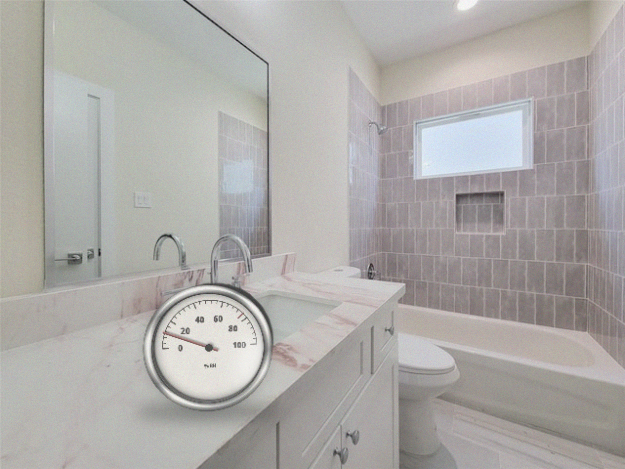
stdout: 12 %
